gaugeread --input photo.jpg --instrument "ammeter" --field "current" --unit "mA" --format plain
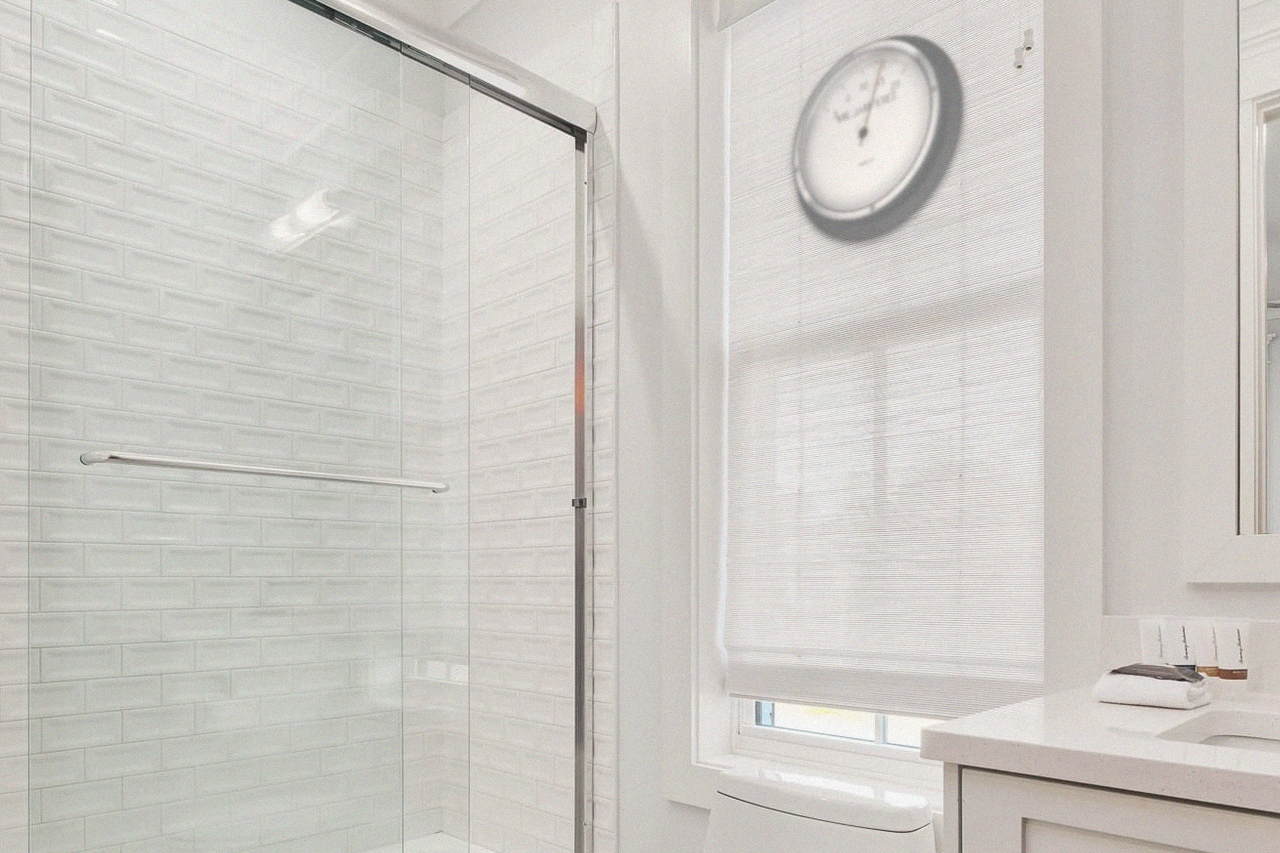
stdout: 15 mA
